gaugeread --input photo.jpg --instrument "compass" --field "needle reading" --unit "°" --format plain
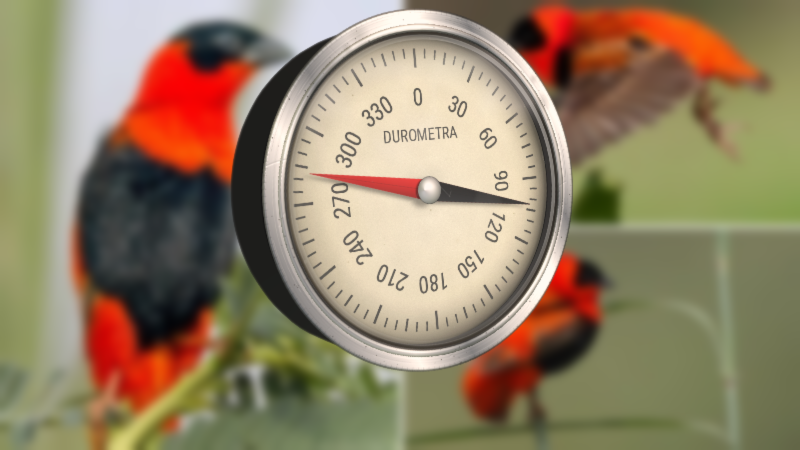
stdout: 282.5 °
